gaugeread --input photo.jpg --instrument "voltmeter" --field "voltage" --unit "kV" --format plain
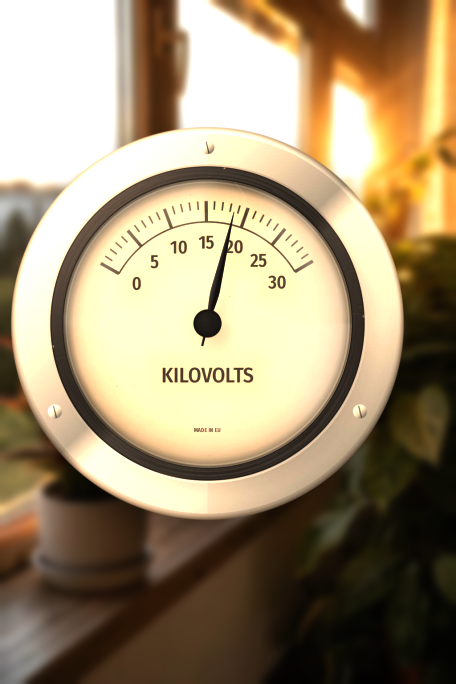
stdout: 18.5 kV
